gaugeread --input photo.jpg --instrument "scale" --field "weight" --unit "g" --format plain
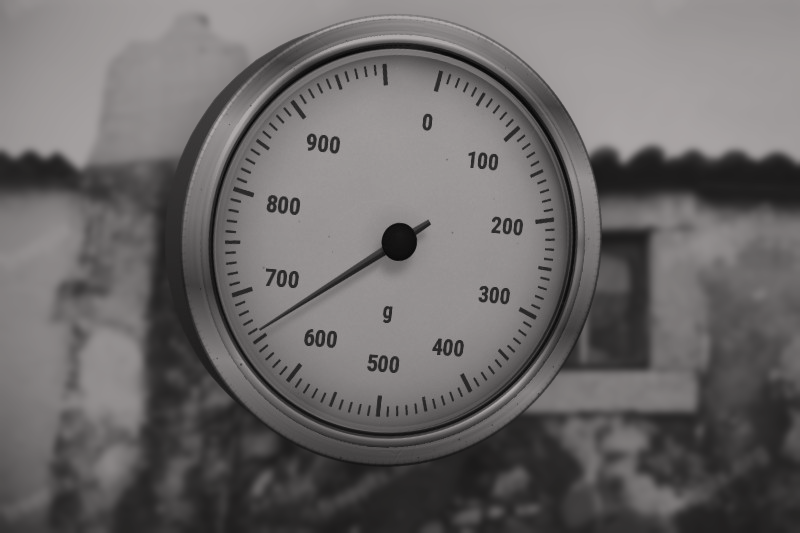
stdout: 660 g
